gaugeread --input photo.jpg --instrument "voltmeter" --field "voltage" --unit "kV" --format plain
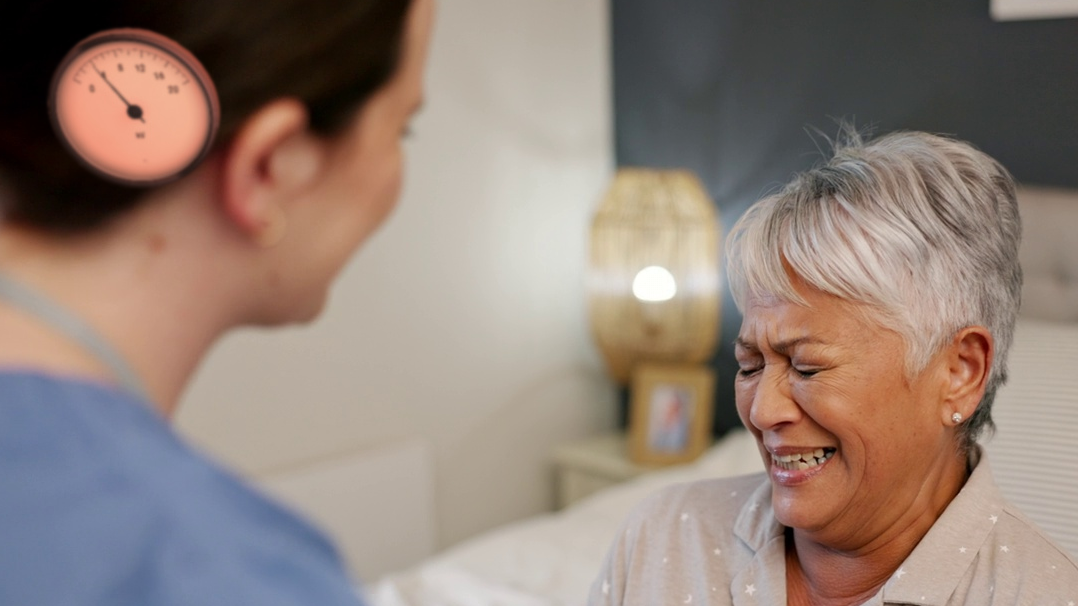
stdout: 4 kV
